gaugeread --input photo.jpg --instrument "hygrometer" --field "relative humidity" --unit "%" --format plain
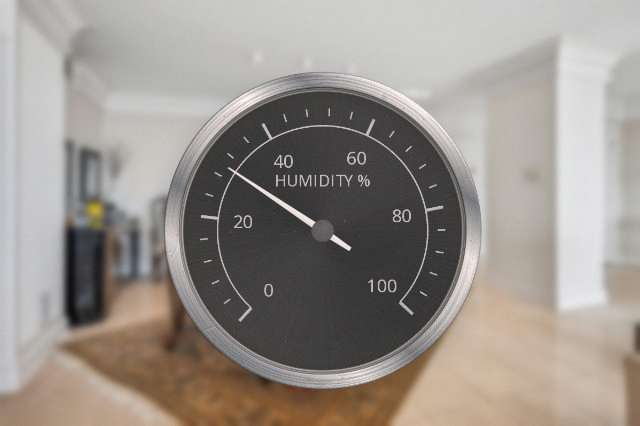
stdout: 30 %
